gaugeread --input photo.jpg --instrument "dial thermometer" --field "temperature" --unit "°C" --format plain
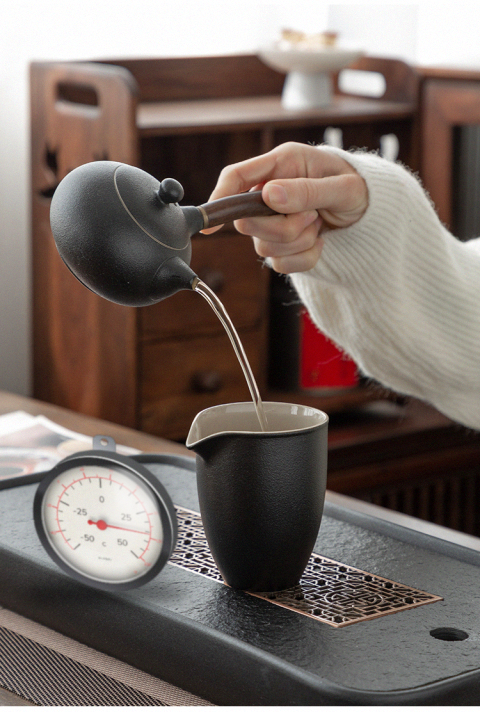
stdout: 35 °C
